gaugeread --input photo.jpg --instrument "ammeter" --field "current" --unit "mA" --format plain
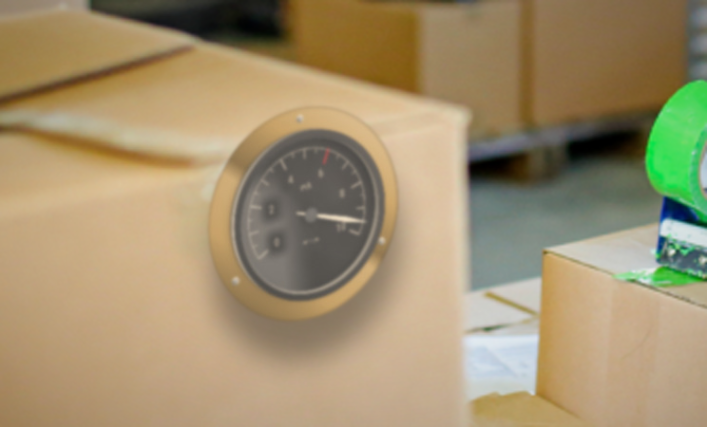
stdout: 9.5 mA
